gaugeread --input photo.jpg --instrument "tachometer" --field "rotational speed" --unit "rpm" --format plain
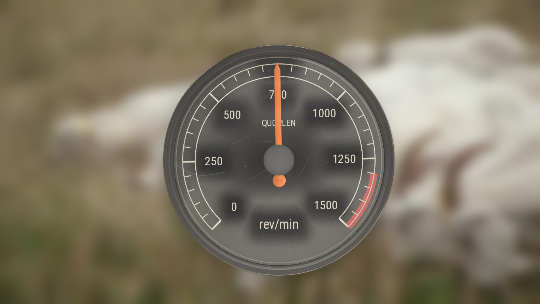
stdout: 750 rpm
